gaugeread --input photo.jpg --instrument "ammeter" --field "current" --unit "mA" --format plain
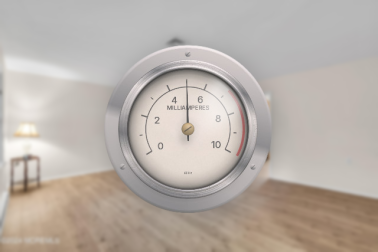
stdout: 5 mA
